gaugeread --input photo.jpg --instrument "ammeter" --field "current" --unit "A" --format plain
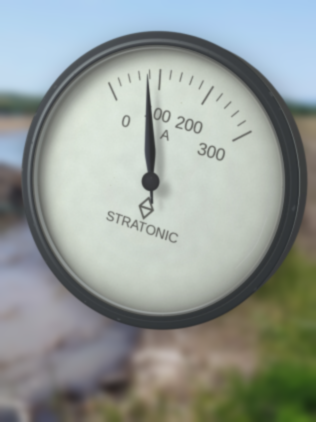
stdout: 80 A
